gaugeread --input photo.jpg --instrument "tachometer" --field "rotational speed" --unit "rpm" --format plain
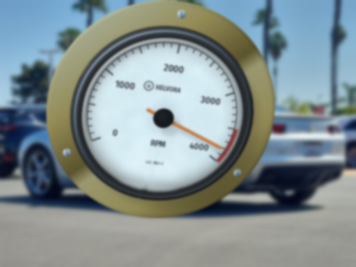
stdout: 3800 rpm
